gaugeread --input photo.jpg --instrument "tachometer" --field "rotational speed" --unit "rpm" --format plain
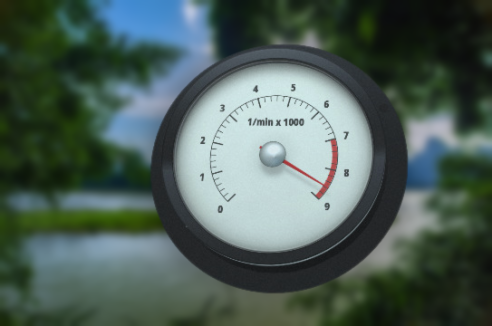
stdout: 8600 rpm
